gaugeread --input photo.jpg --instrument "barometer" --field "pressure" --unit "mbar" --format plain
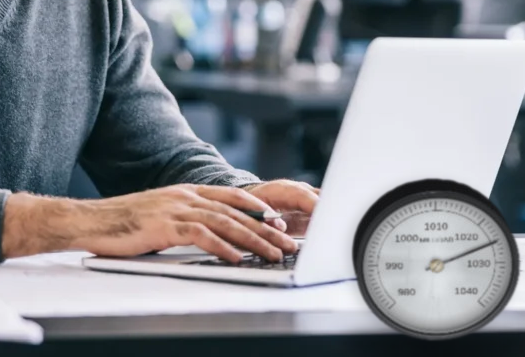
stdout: 1025 mbar
